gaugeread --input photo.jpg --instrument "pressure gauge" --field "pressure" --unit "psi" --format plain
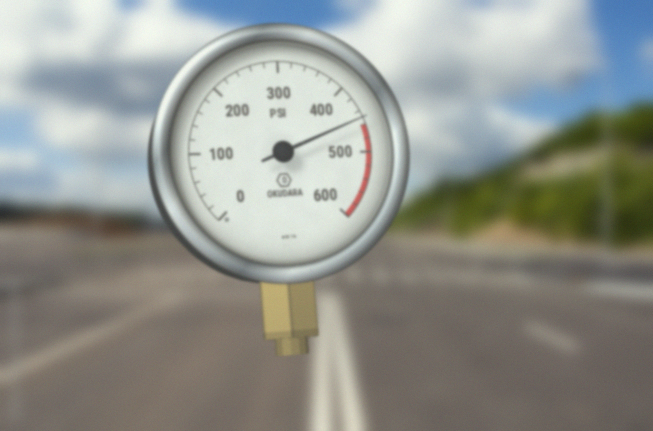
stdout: 450 psi
